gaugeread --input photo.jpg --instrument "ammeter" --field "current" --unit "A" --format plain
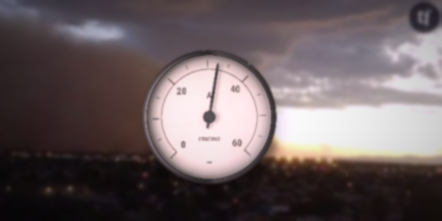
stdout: 32.5 A
